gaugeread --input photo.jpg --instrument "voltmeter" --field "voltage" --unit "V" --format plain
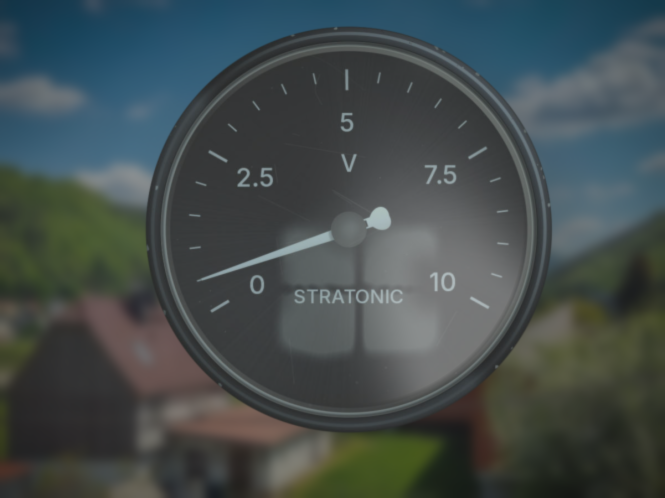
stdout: 0.5 V
